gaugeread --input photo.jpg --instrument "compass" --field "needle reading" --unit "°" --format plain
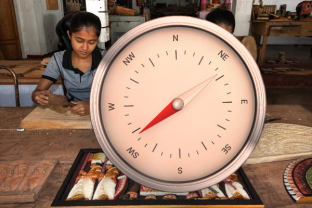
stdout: 235 °
